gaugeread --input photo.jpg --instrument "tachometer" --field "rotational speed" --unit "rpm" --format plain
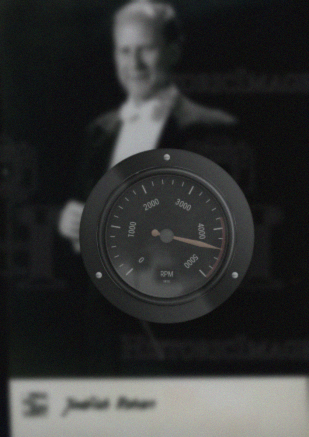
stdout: 4400 rpm
